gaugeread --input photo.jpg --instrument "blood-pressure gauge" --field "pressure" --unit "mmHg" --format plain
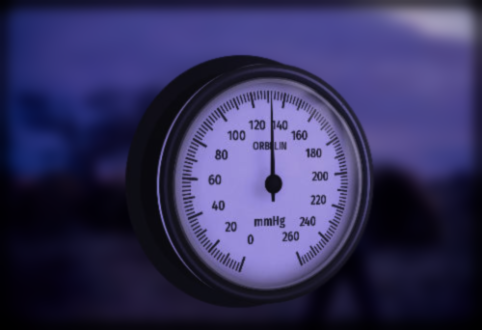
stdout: 130 mmHg
